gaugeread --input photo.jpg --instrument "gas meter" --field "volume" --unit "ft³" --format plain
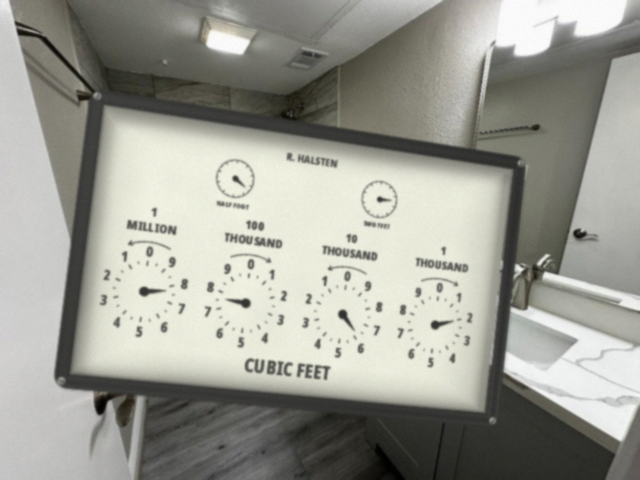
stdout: 776200 ft³
